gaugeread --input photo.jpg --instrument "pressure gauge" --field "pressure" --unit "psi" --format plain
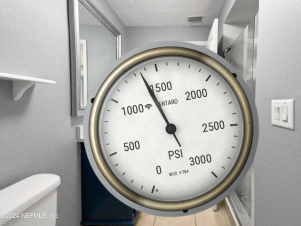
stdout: 1350 psi
